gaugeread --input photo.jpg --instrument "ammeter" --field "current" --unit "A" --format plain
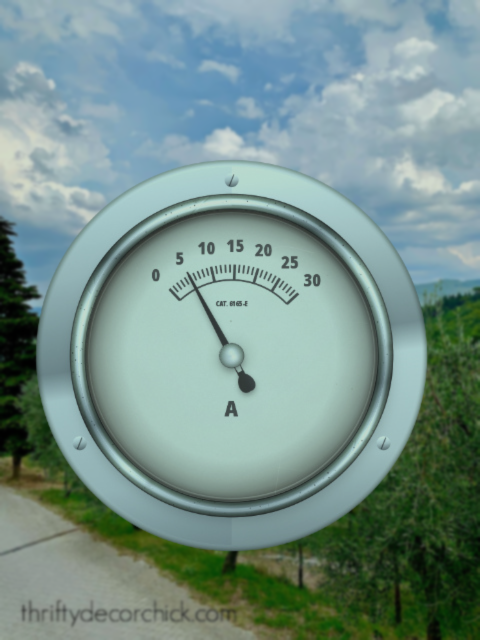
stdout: 5 A
